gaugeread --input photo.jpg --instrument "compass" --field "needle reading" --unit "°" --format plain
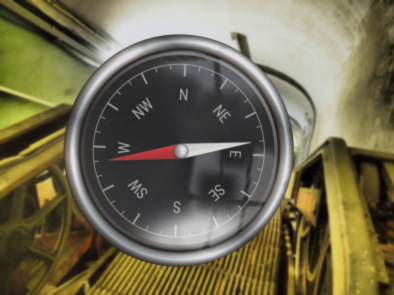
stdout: 260 °
